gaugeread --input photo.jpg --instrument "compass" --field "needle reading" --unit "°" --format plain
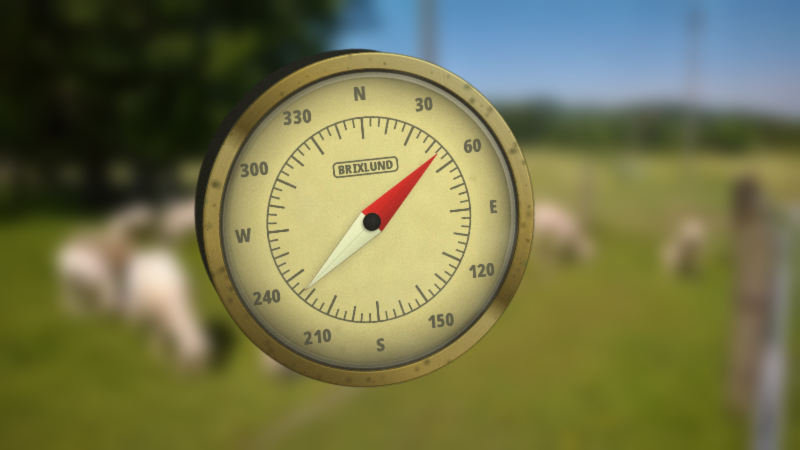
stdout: 50 °
